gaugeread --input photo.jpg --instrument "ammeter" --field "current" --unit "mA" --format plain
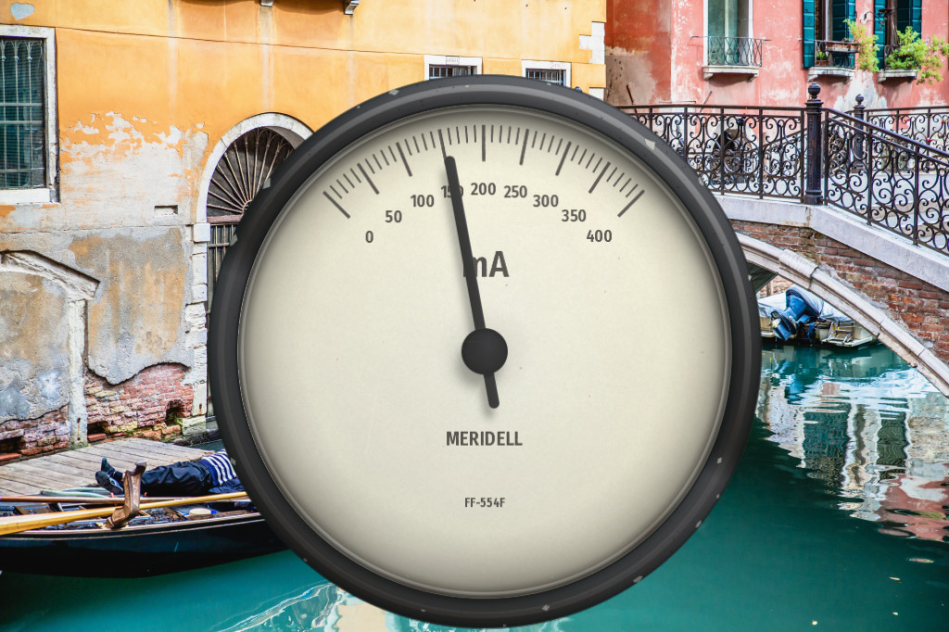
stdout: 155 mA
